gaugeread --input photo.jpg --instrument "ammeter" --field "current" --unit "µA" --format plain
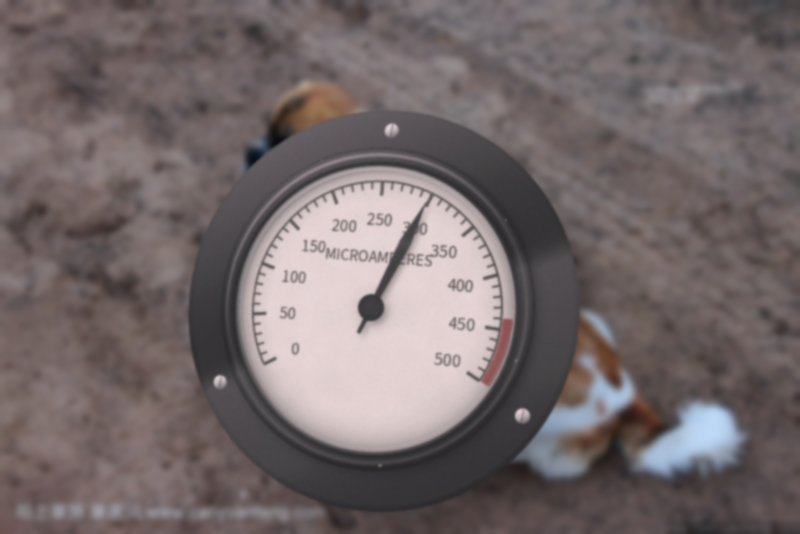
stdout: 300 µA
